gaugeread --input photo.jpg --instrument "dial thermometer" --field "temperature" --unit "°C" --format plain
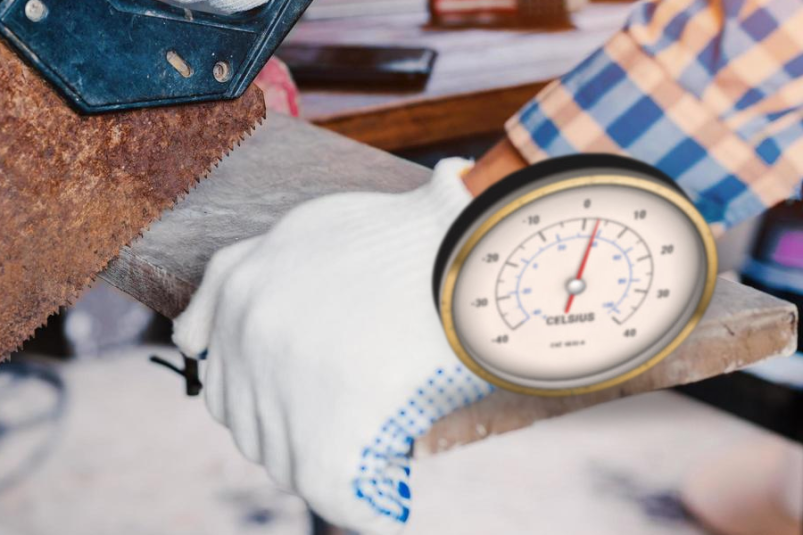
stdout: 2.5 °C
